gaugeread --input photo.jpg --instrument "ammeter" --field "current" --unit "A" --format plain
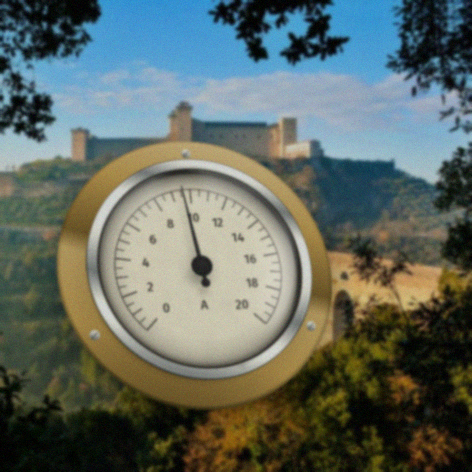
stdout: 9.5 A
